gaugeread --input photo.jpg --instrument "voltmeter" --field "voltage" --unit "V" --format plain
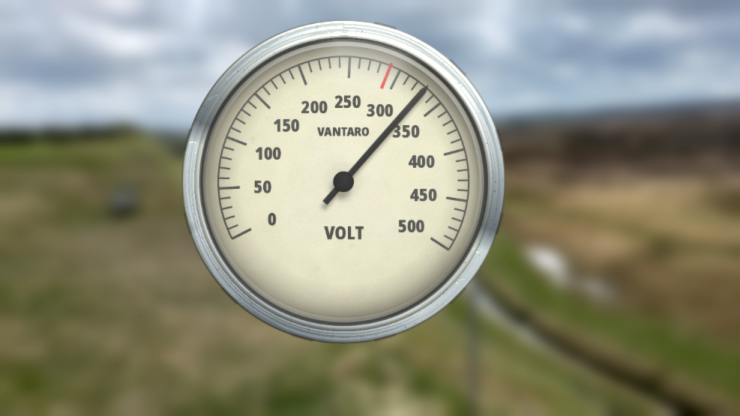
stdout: 330 V
